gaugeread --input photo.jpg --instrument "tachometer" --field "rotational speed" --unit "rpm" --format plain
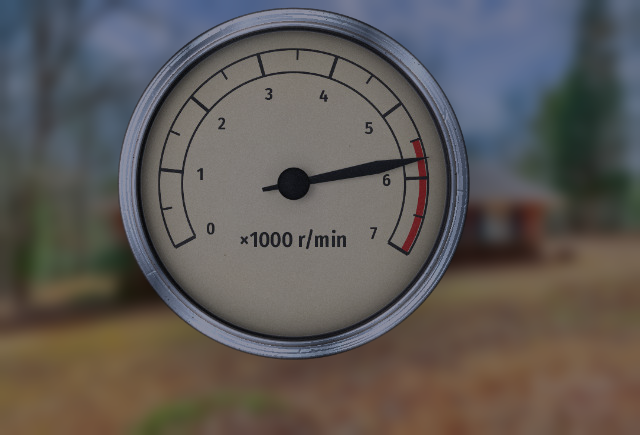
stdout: 5750 rpm
